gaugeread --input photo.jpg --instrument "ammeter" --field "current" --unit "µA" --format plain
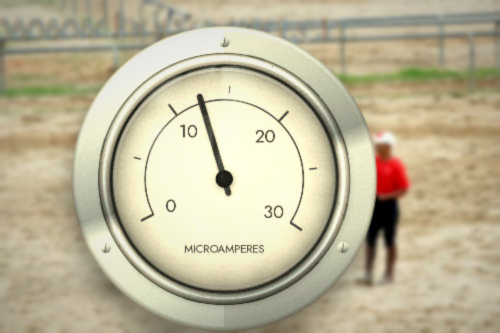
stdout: 12.5 µA
